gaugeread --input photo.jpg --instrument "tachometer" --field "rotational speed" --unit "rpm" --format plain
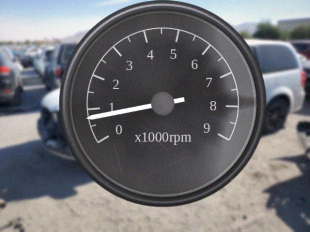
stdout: 750 rpm
